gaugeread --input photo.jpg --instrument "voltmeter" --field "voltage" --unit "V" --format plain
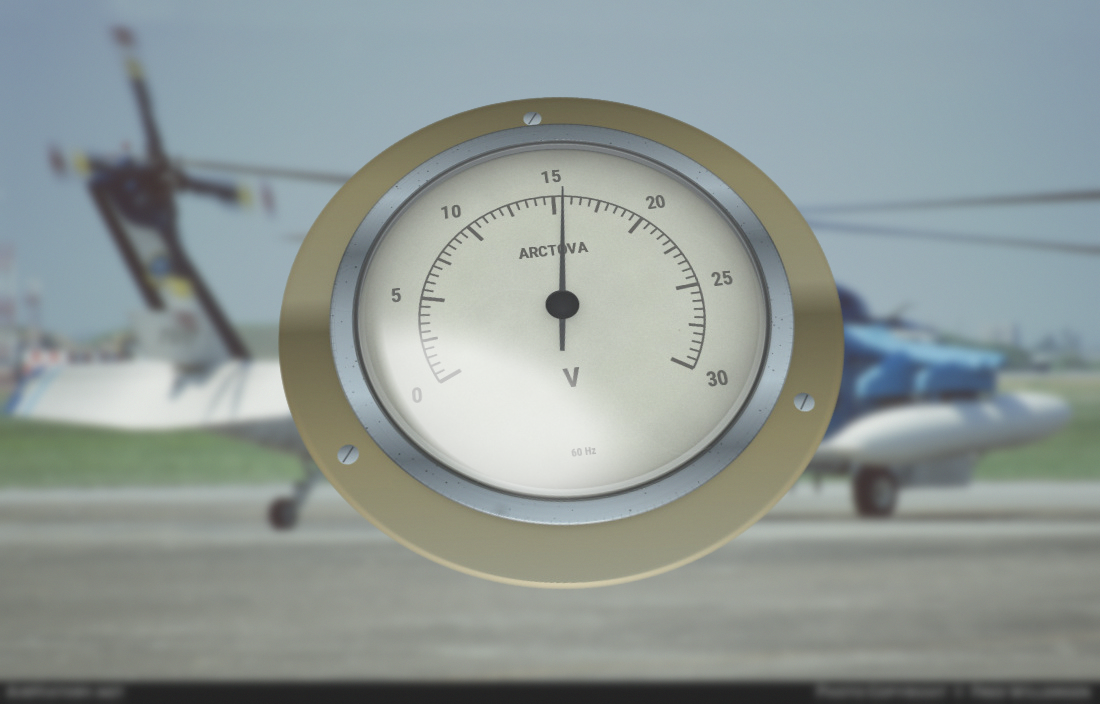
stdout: 15.5 V
